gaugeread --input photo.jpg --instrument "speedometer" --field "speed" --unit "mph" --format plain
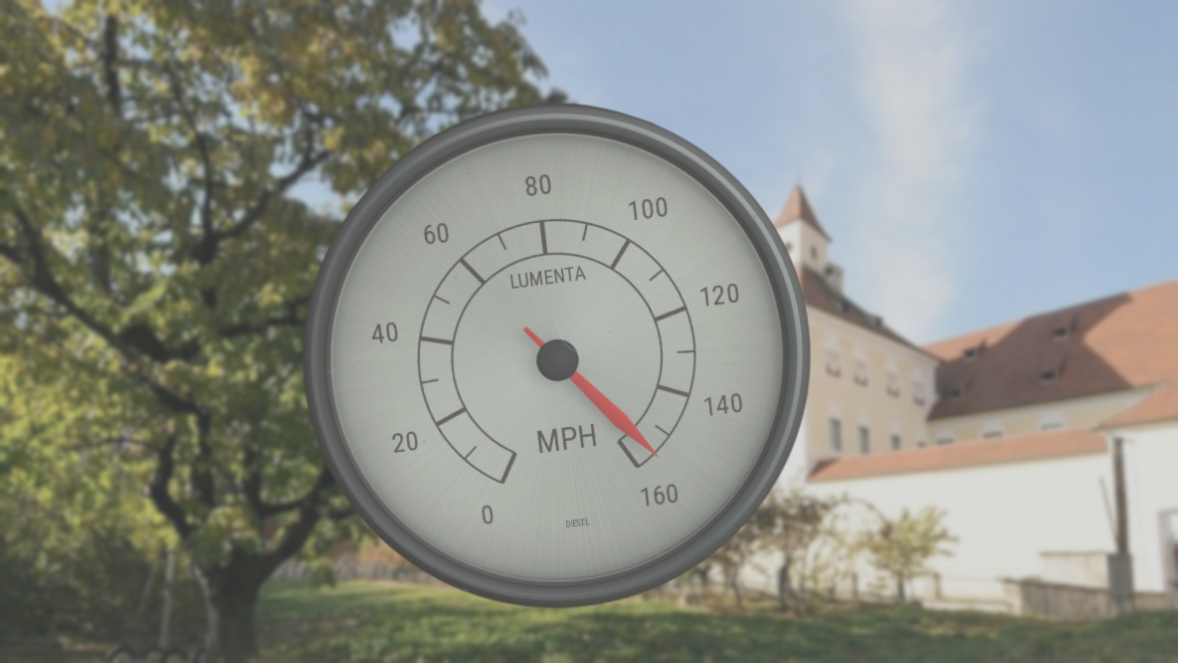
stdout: 155 mph
